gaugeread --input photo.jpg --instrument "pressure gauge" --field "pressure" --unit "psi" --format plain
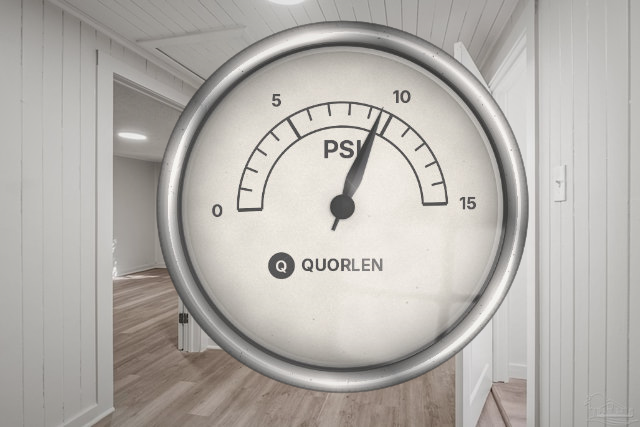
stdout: 9.5 psi
